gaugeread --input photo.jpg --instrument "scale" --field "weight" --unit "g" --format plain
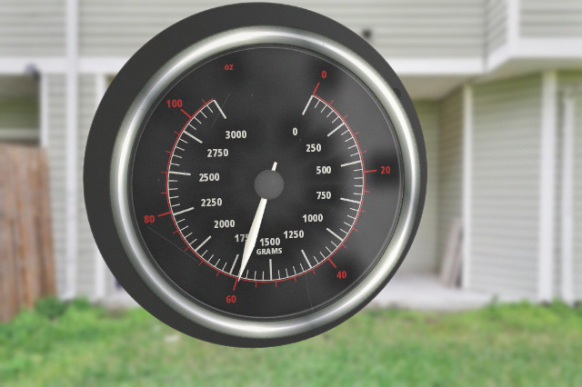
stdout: 1700 g
